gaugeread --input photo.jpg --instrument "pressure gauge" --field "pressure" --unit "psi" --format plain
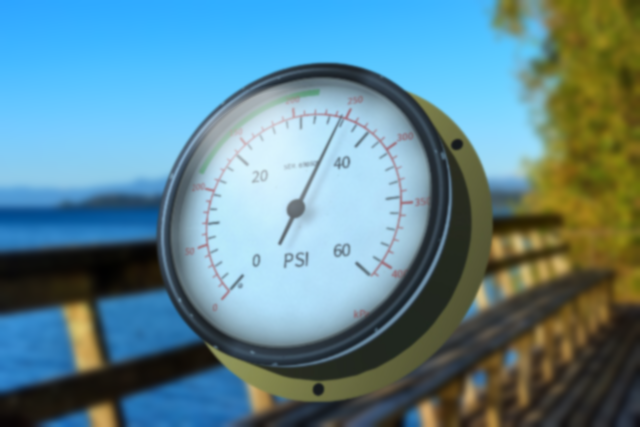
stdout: 36 psi
